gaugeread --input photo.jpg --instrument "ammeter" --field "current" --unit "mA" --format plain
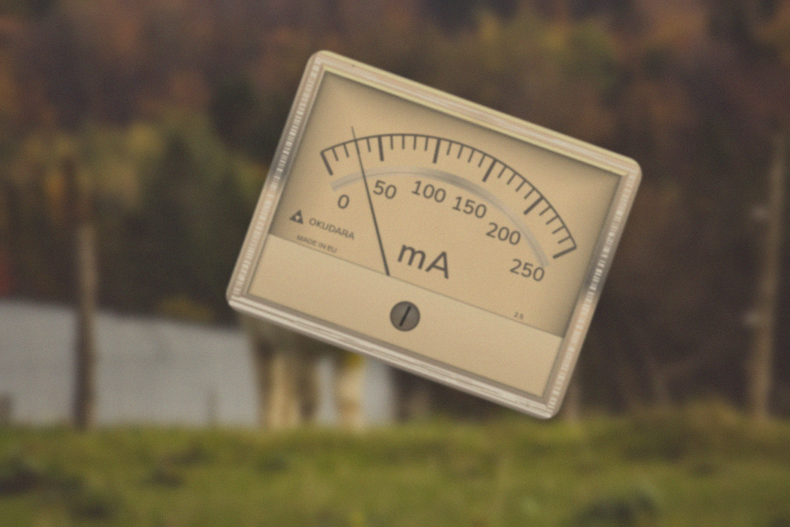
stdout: 30 mA
